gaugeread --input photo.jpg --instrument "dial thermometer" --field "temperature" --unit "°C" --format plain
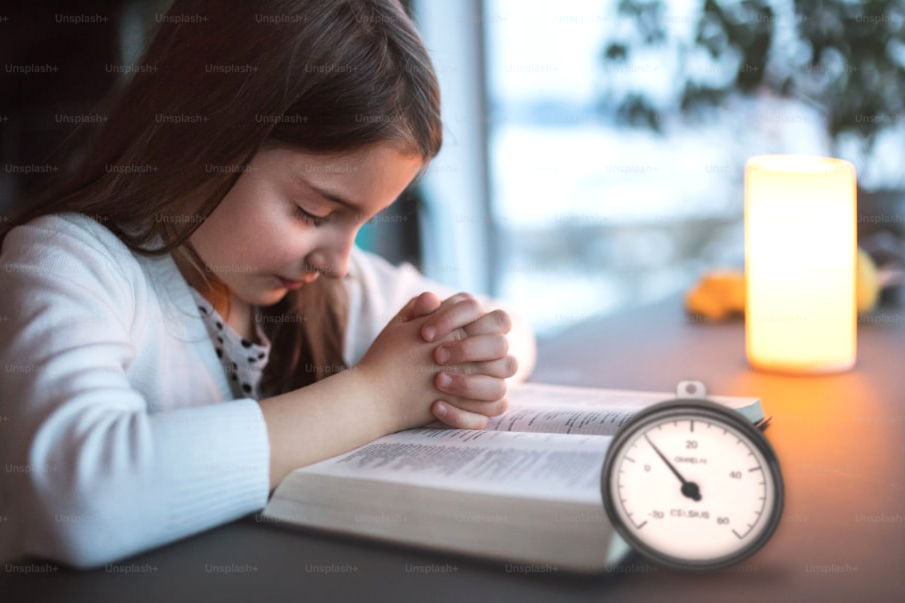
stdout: 8 °C
